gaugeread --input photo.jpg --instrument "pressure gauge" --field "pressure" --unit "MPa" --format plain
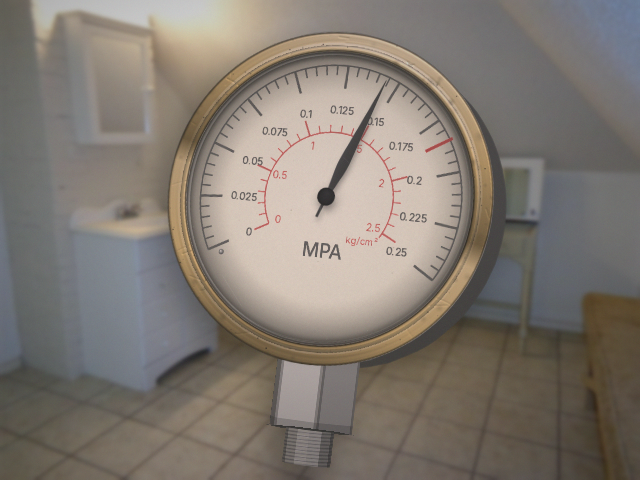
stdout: 0.145 MPa
